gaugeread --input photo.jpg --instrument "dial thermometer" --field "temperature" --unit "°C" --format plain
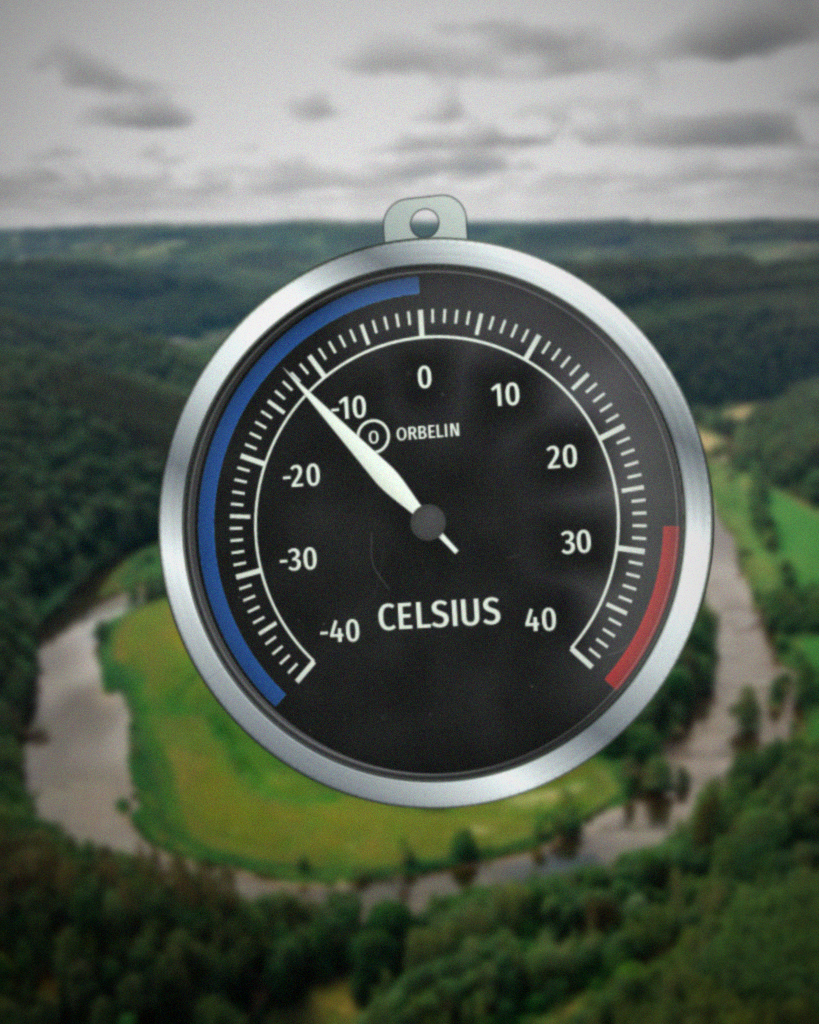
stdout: -12 °C
